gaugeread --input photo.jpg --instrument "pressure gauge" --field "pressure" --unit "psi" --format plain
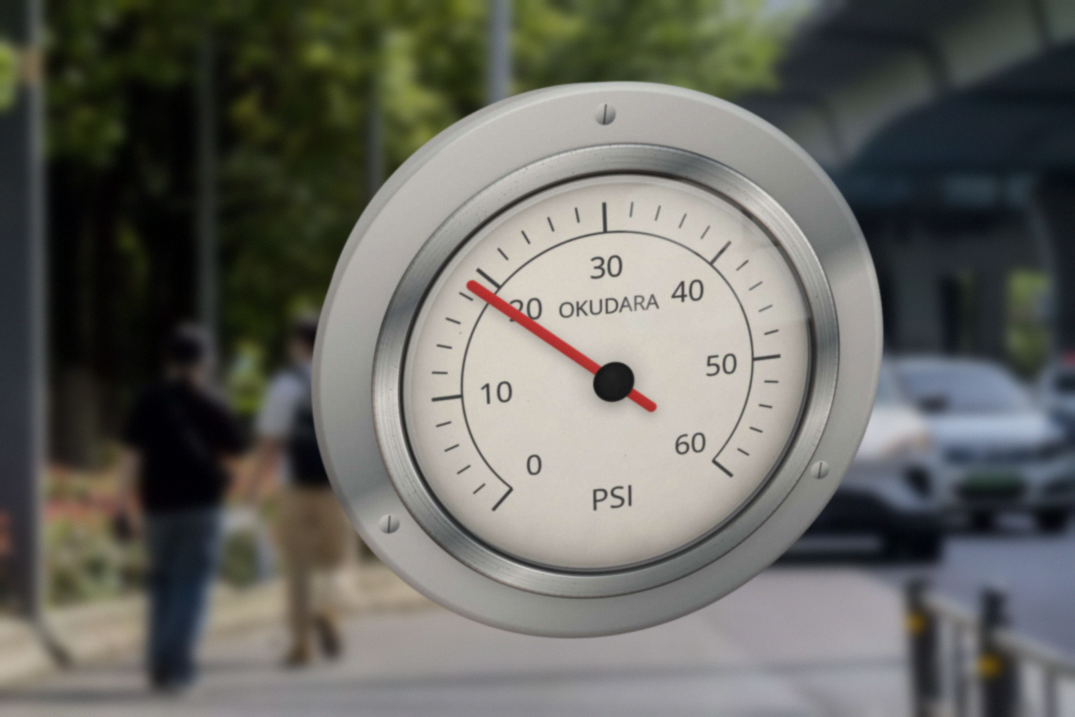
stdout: 19 psi
